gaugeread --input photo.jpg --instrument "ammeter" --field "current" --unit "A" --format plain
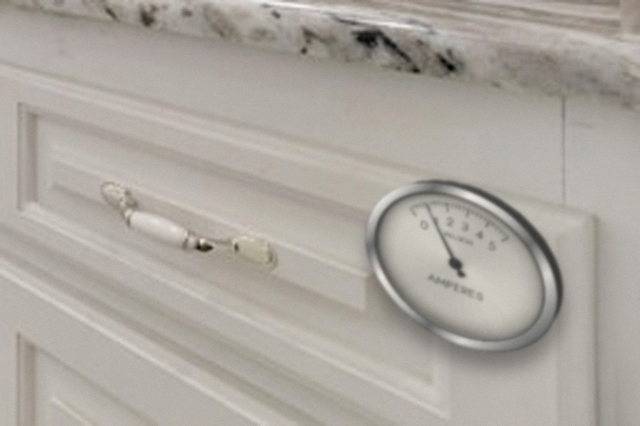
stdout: 1 A
